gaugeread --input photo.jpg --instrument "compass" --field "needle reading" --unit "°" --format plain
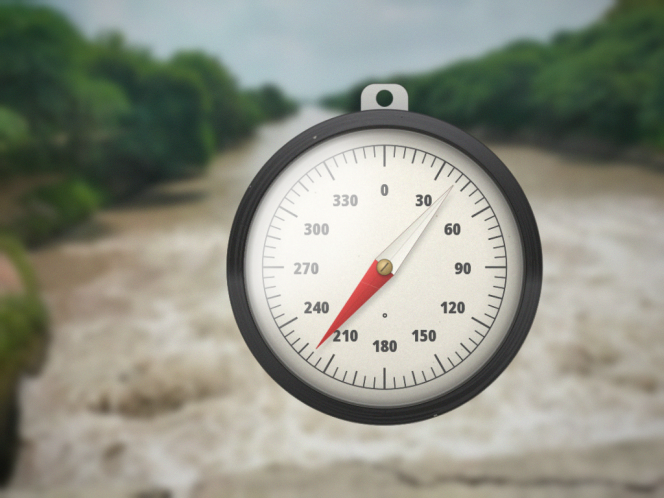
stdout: 220 °
